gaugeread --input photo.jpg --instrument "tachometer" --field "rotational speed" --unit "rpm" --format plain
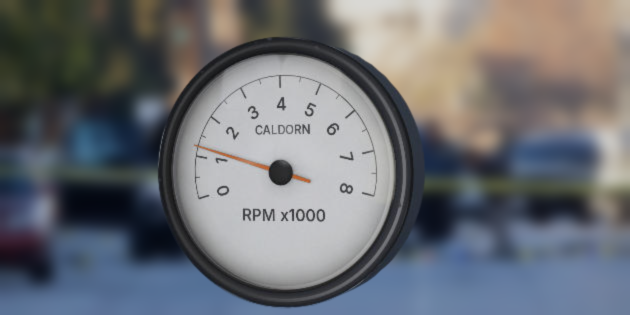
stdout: 1250 rpm
